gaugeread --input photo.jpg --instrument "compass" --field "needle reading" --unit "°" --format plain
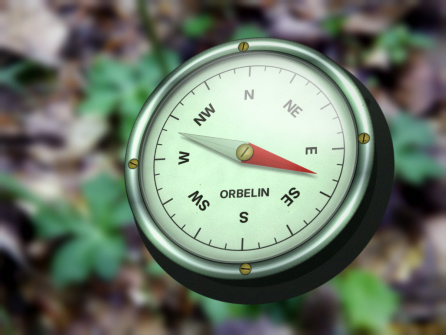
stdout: 110 °
